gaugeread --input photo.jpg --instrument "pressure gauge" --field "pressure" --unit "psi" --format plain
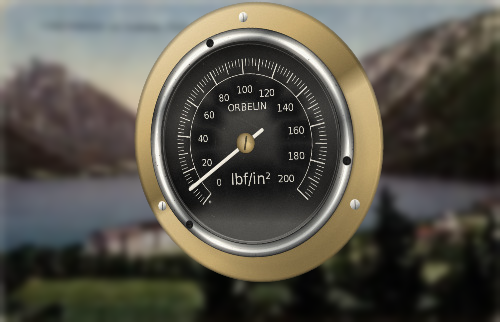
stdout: 10 psi
